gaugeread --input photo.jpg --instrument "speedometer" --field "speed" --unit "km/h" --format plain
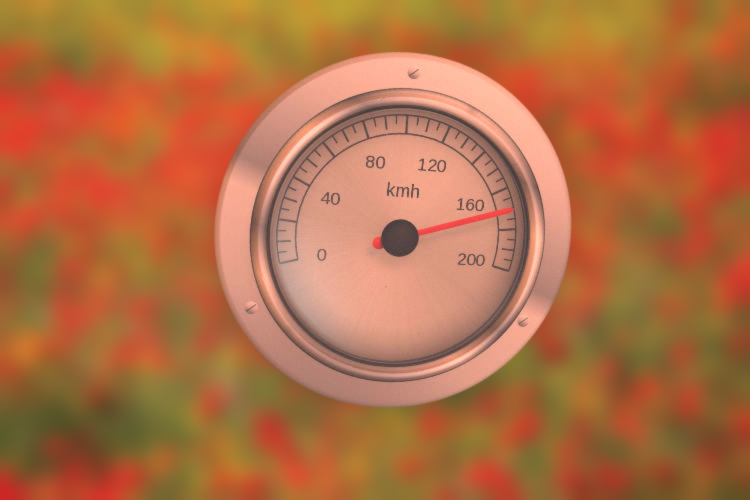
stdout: 170 km/h
